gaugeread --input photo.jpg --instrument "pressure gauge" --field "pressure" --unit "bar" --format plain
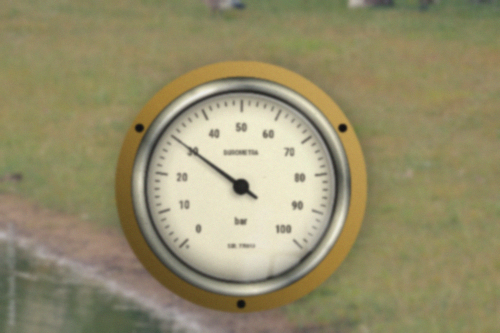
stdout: 30 bar
